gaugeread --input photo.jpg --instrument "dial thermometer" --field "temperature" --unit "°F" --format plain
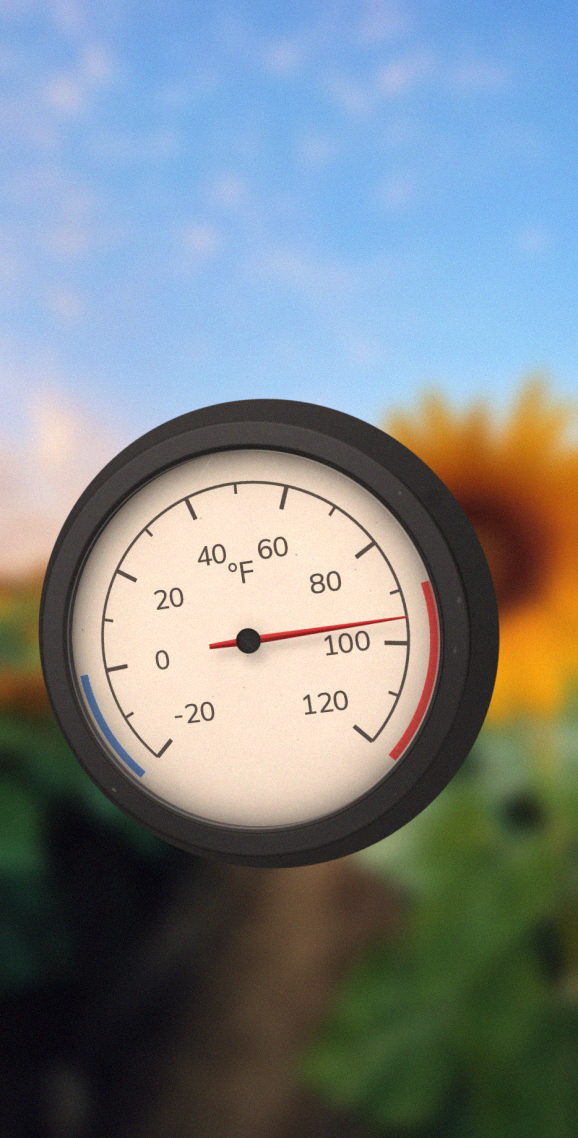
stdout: 95 °F
